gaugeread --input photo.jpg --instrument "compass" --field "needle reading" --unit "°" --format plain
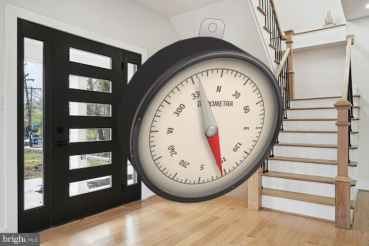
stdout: 155 °
